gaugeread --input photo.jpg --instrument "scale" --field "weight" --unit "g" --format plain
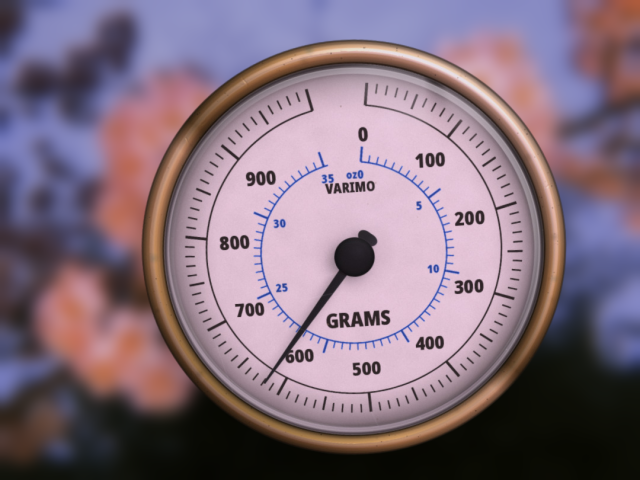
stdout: 620 g
